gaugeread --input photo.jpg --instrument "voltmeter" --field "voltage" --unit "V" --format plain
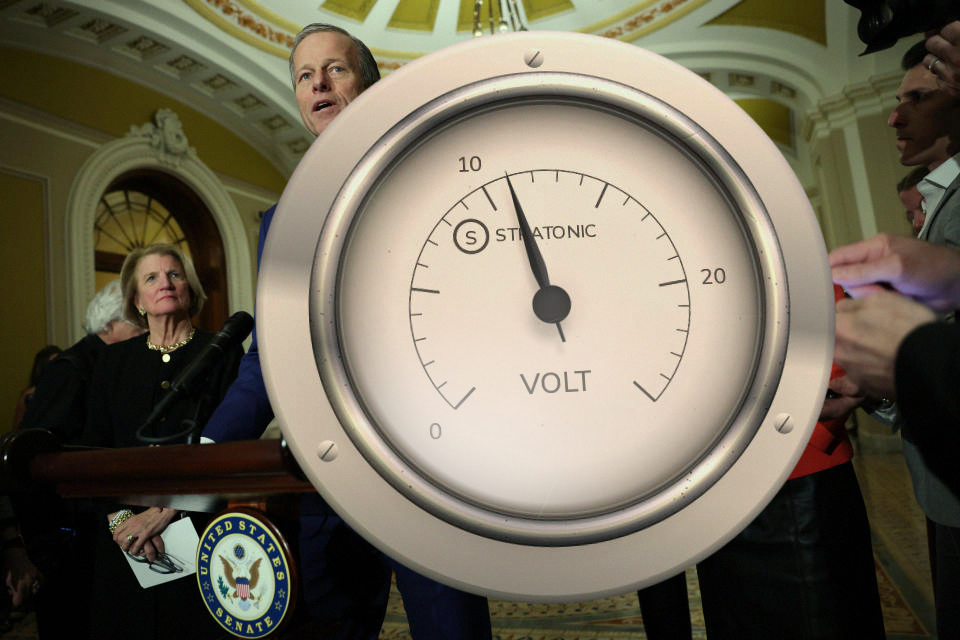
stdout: 11 V
